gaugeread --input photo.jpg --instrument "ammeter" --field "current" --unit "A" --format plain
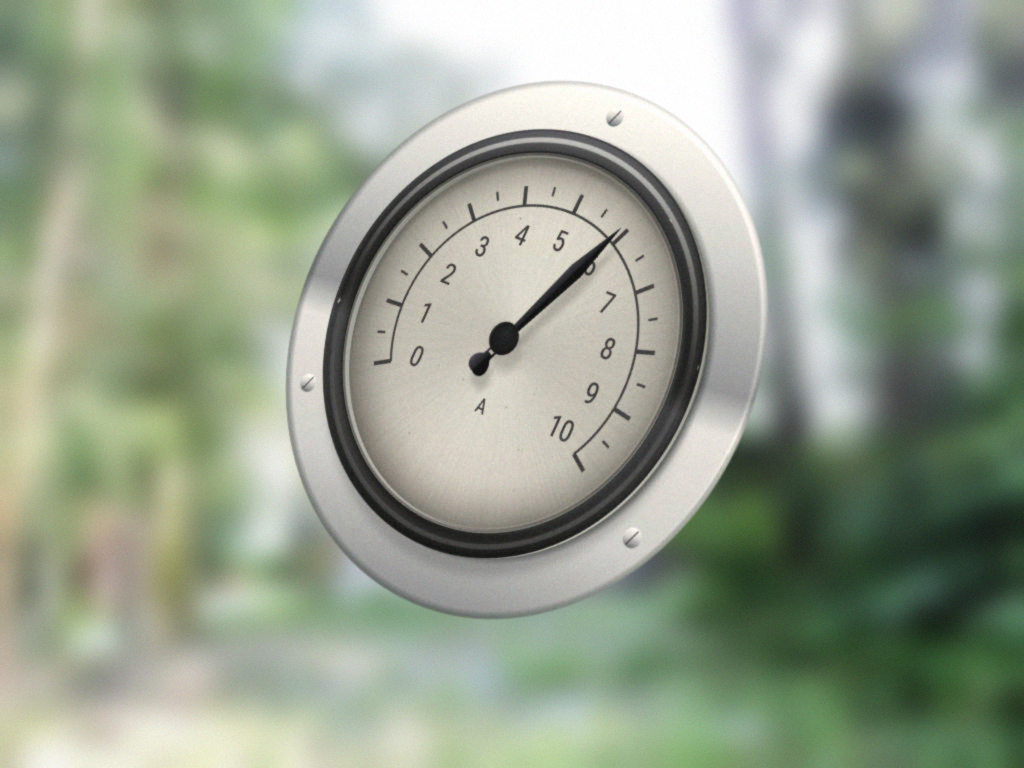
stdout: 6 A
